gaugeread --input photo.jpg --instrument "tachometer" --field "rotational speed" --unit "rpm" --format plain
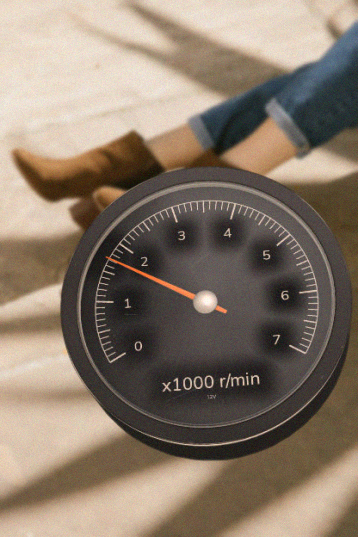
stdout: 1700 rpm
